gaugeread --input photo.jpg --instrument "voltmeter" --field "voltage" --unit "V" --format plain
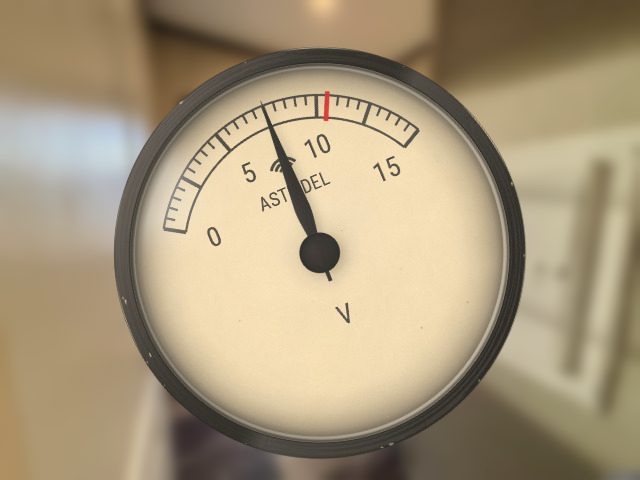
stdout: 7.5 V
